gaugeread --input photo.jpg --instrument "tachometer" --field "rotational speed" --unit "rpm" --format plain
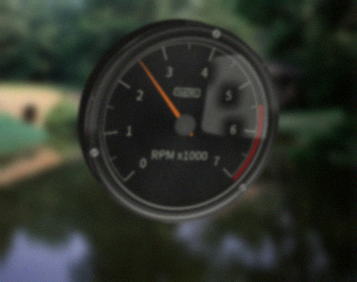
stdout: 2500 rpm
